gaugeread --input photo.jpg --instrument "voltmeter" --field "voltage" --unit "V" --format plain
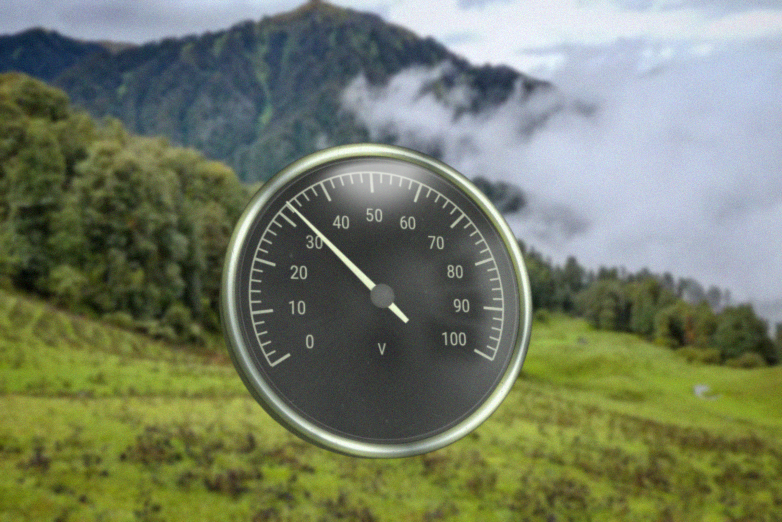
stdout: 32 V
